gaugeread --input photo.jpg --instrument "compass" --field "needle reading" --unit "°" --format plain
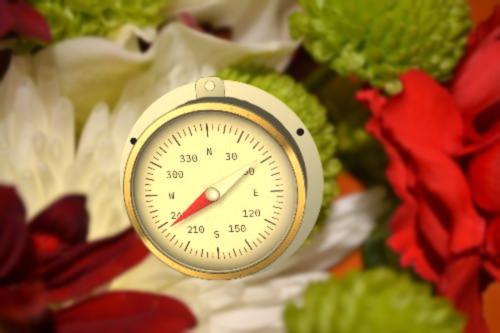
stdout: 235 °
